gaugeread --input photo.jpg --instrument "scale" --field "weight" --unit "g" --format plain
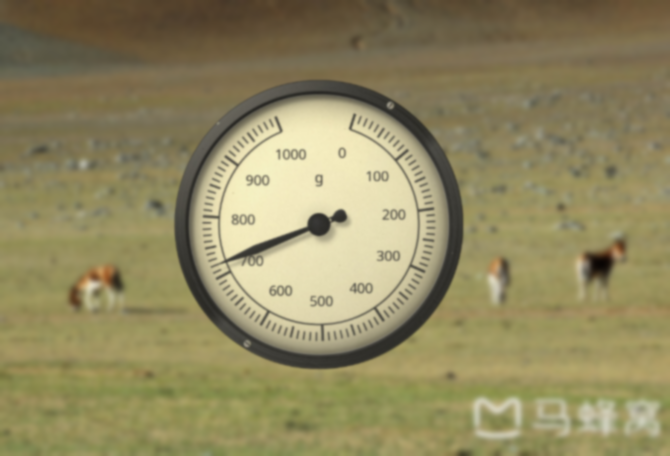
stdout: 720 g
